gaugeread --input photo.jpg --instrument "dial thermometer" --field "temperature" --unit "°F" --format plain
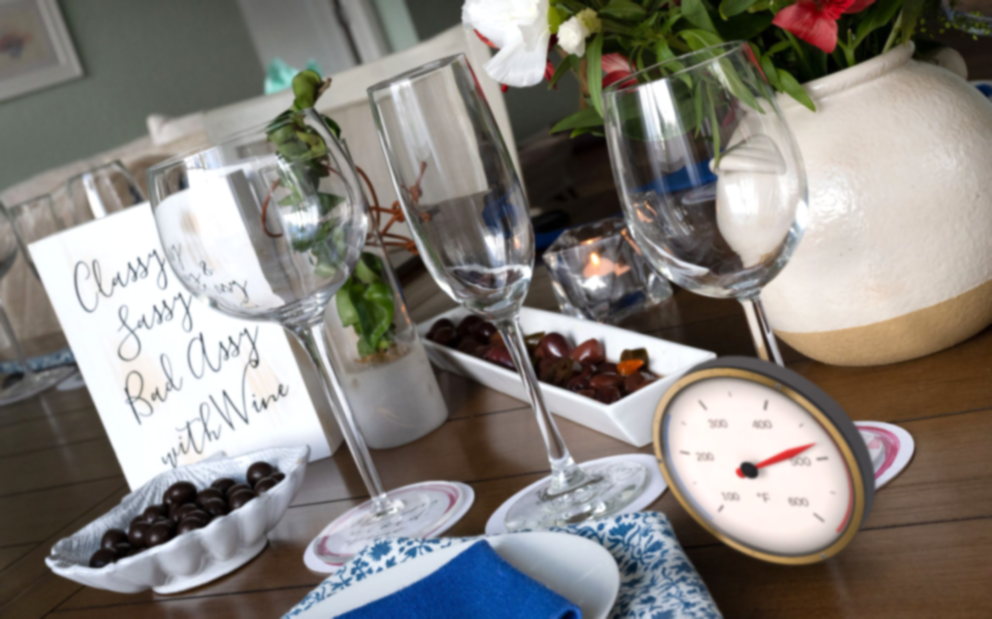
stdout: 475 °F
